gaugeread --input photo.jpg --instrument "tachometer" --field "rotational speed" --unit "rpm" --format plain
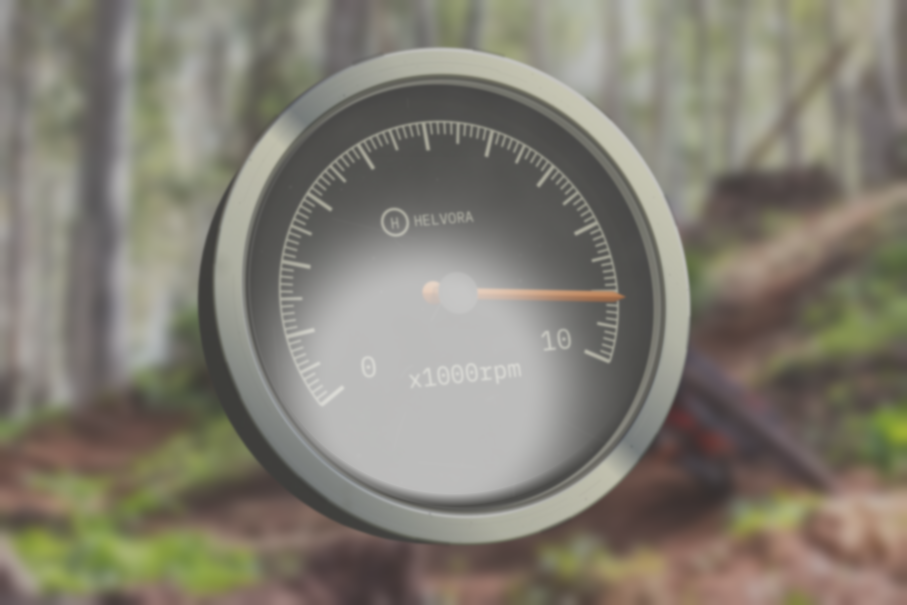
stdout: 9100 rpm
